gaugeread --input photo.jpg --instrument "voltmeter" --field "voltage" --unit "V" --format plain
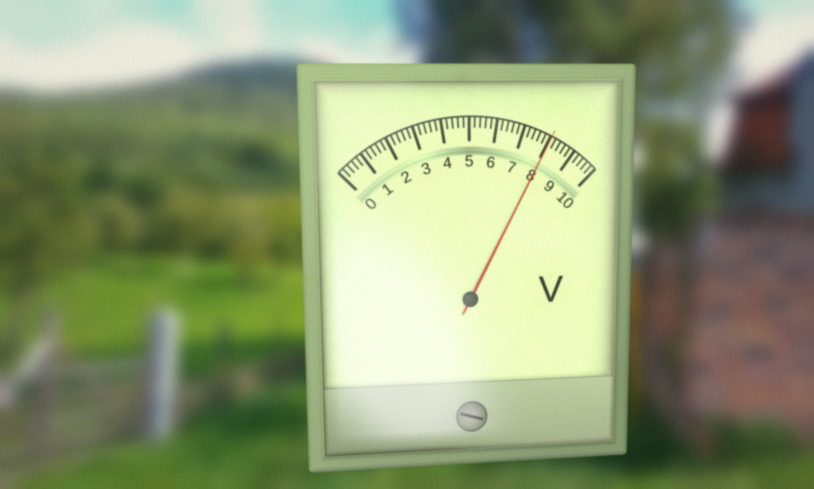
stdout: 8 V
